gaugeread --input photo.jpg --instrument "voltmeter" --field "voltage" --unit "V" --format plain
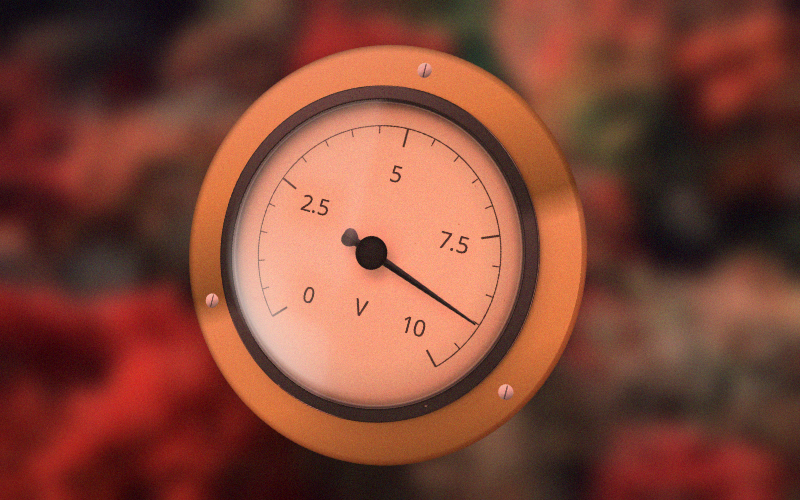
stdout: 9 V
